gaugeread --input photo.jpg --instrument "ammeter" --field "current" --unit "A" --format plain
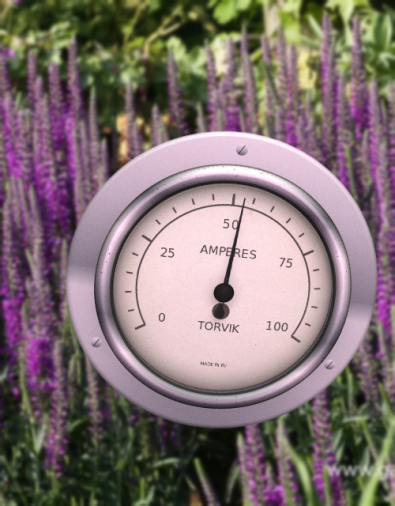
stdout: 52.5 A
